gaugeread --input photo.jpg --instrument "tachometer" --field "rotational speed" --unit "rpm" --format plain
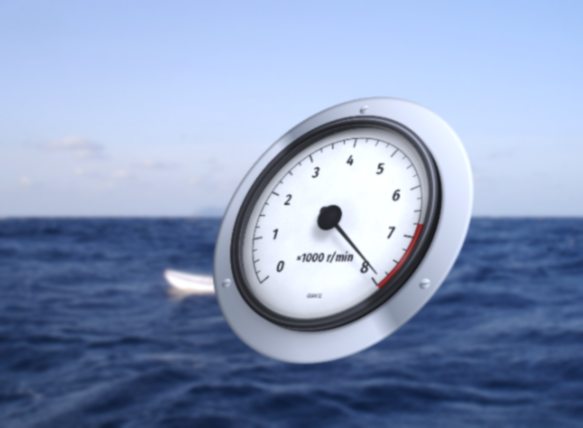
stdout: 7875 rpm
